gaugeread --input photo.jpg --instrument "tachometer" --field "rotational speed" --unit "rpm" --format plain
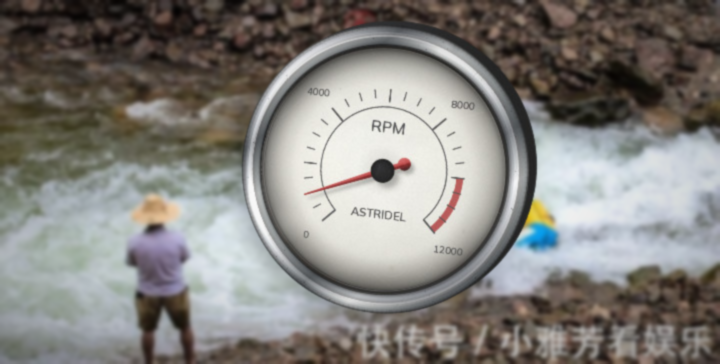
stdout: 1000 rpm
